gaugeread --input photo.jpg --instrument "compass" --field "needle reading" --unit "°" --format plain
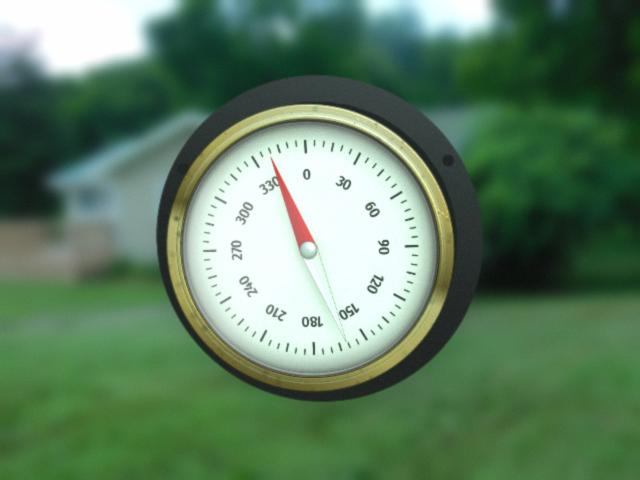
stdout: 340 °
